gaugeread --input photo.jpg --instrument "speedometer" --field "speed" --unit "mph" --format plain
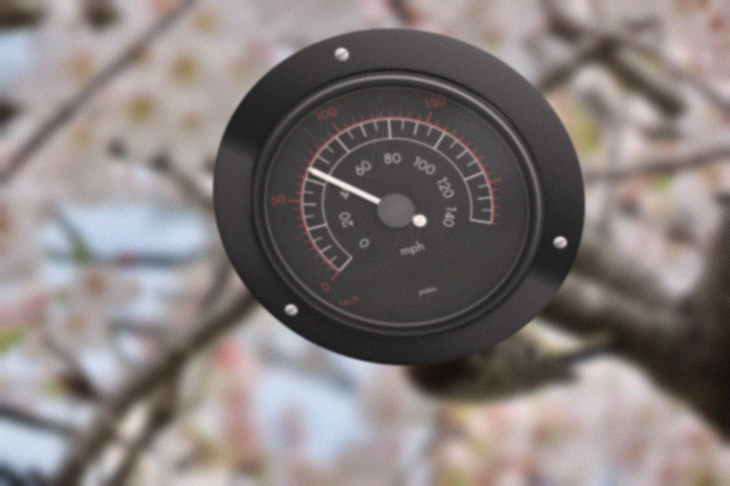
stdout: 45 mph
